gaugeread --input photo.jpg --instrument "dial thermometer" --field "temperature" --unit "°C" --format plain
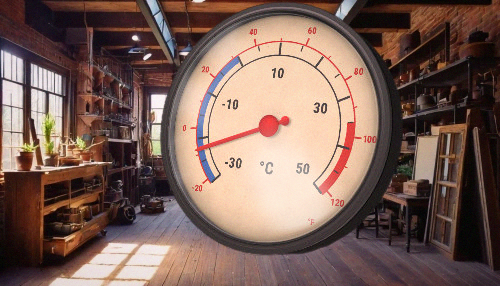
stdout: -22.5 °C
